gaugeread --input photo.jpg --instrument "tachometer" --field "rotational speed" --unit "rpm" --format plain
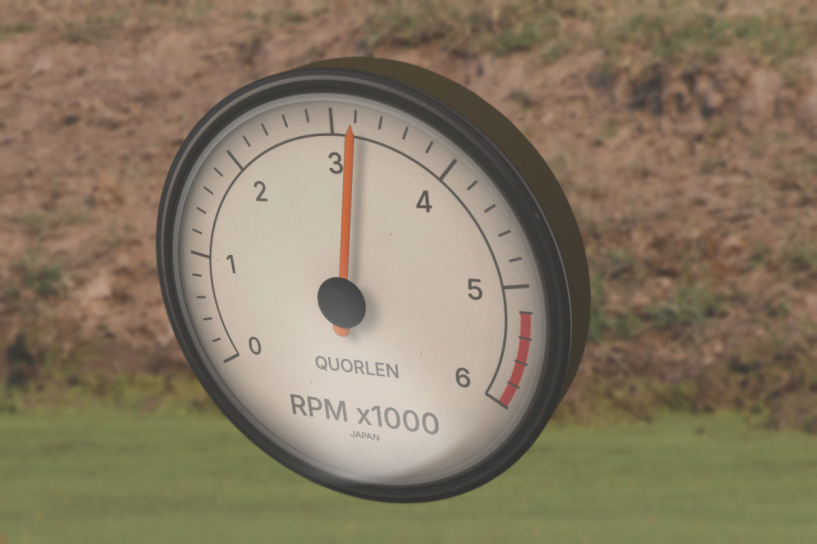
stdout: 3200 rpm
